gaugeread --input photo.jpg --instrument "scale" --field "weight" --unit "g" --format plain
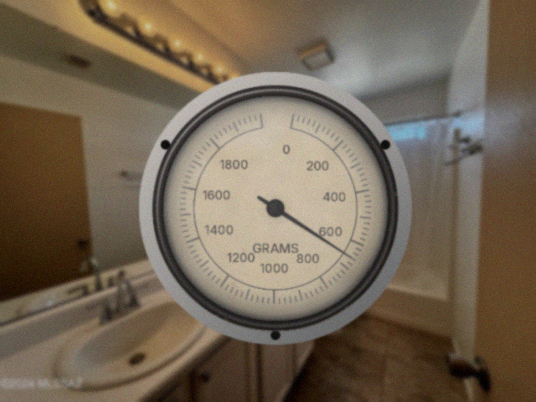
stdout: 660 g
